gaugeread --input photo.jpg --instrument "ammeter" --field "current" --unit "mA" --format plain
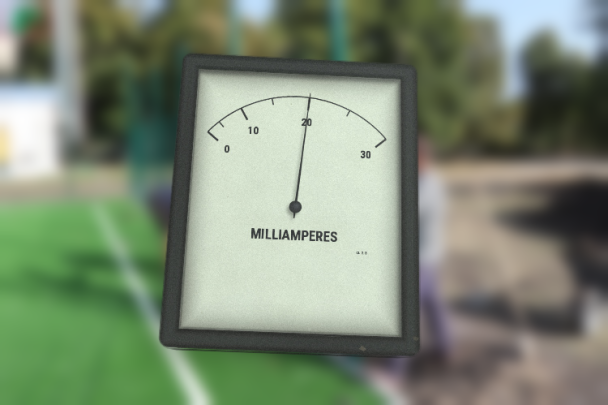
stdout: 20 mA
